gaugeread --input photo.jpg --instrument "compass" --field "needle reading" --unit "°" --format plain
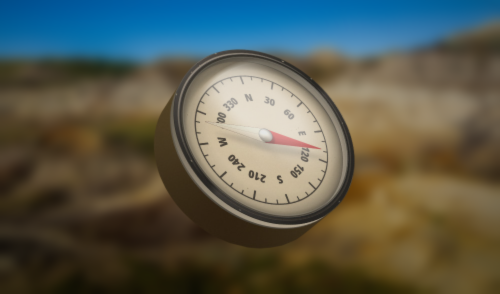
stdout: 110 °
